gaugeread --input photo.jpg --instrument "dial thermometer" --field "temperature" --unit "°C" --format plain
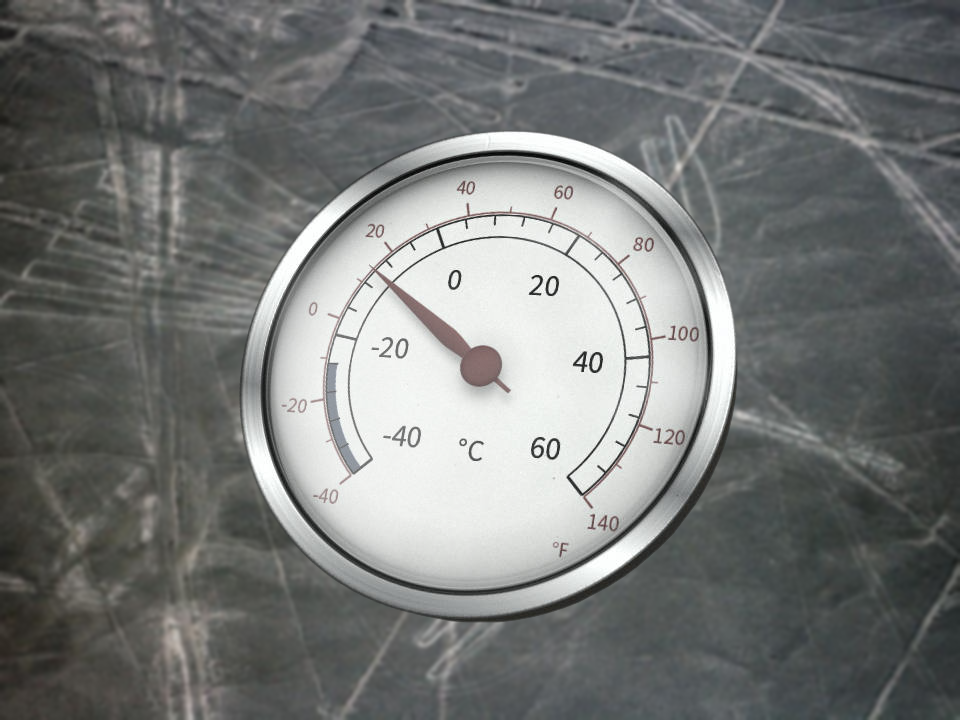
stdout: -10 °C
